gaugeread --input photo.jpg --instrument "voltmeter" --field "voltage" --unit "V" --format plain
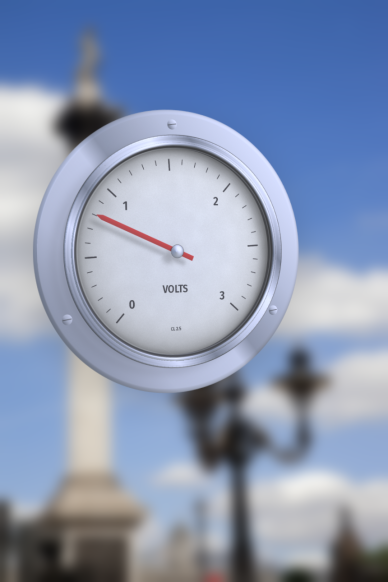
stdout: 0.8 V
